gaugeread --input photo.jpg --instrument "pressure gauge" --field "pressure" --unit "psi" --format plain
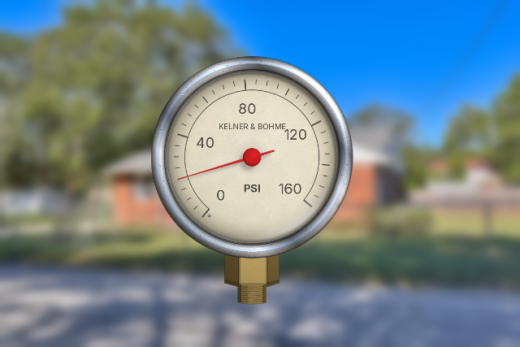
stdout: 20 psi
